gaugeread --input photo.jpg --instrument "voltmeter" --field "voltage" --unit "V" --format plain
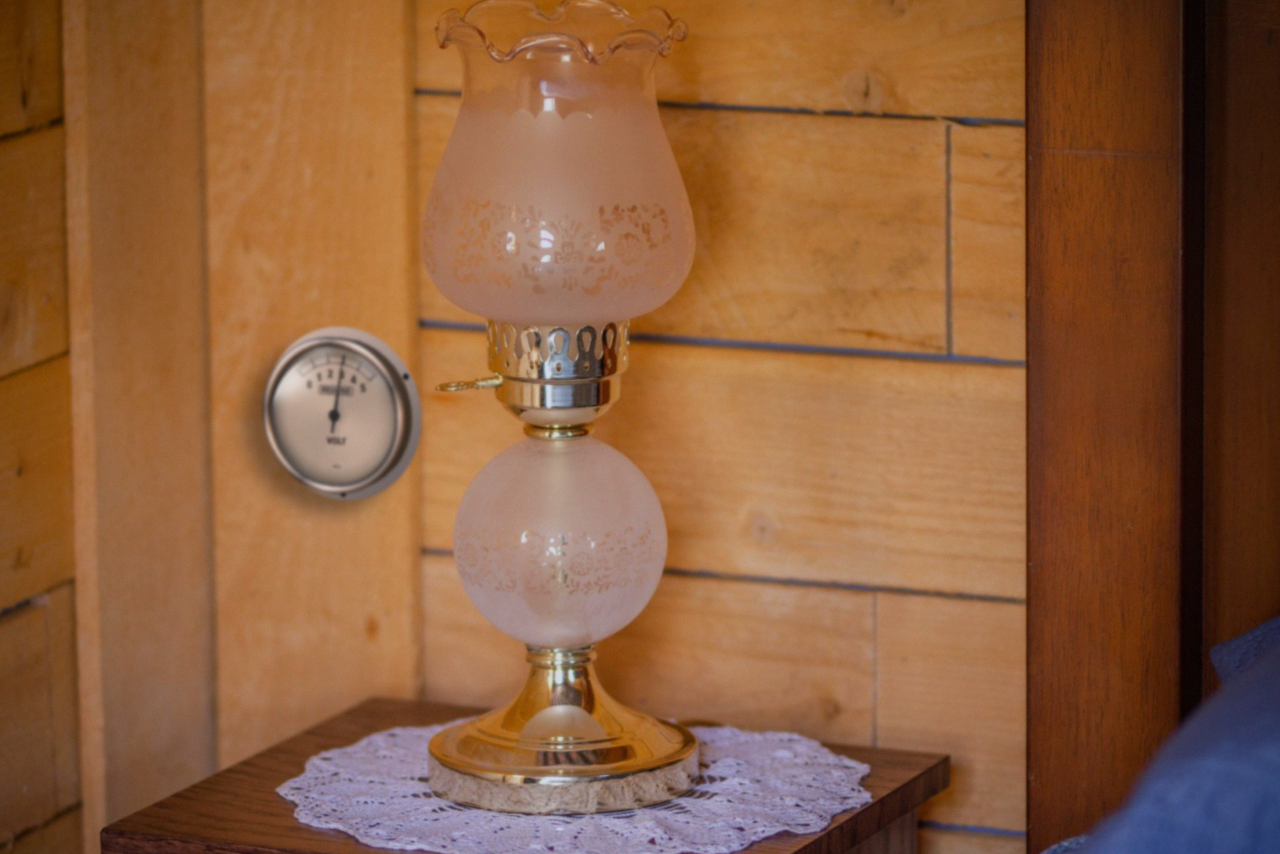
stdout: 3 V
